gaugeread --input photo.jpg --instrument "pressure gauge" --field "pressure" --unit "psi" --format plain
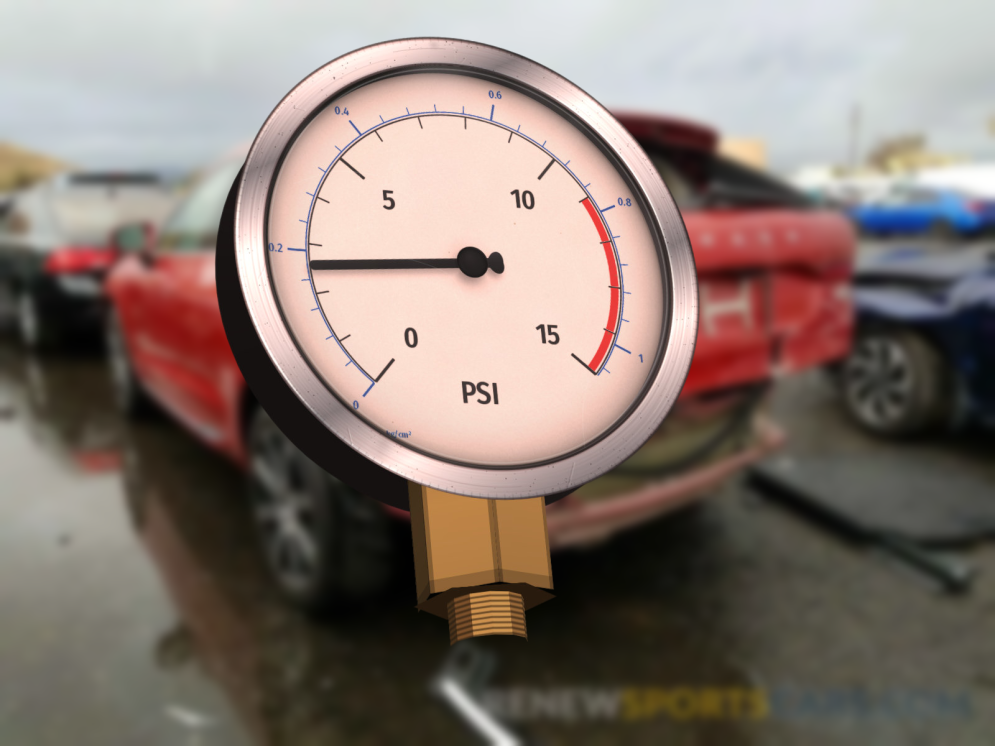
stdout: 2.5 psi
